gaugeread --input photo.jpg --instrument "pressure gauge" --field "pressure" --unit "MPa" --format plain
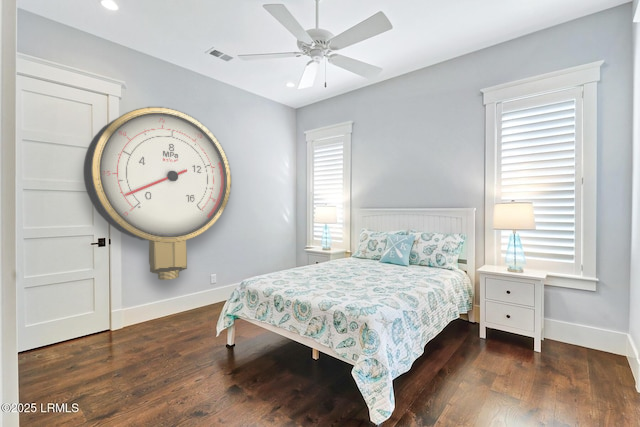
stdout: 1 MPa
